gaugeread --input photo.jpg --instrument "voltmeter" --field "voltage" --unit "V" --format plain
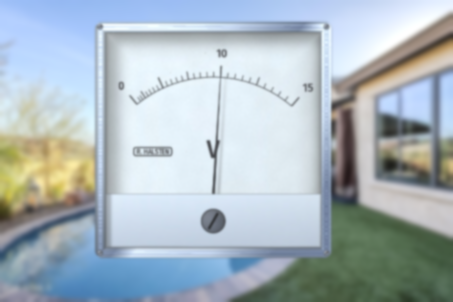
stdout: 10 V
